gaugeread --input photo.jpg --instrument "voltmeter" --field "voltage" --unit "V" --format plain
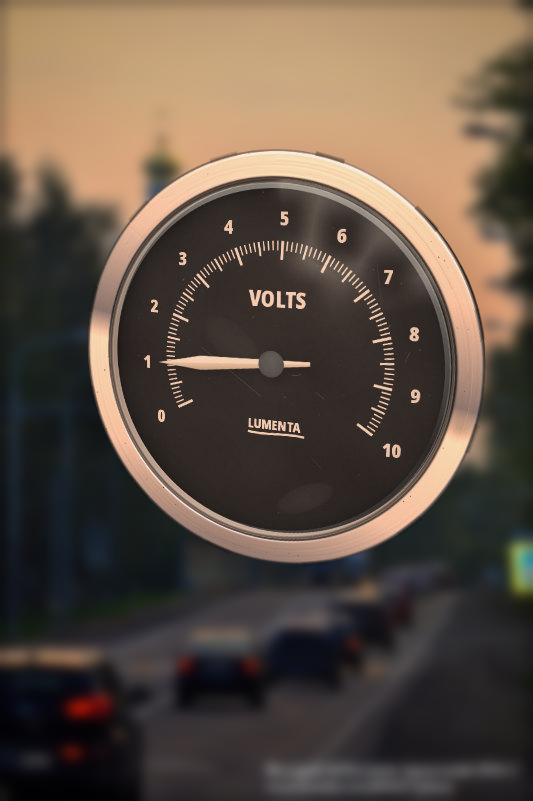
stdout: 1 V
